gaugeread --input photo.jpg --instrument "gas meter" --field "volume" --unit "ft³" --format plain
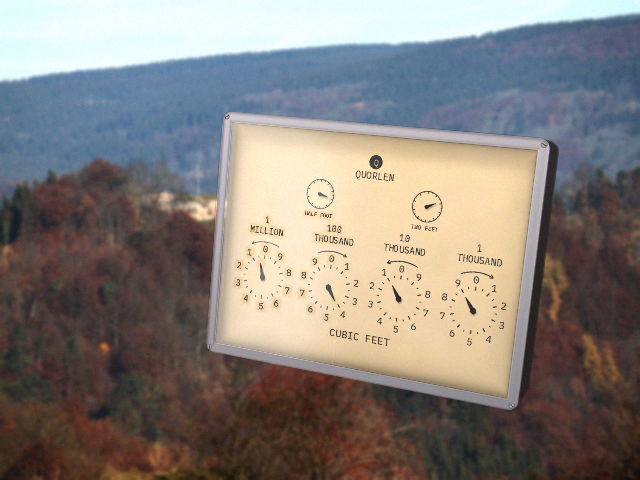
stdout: 40900 ft³
